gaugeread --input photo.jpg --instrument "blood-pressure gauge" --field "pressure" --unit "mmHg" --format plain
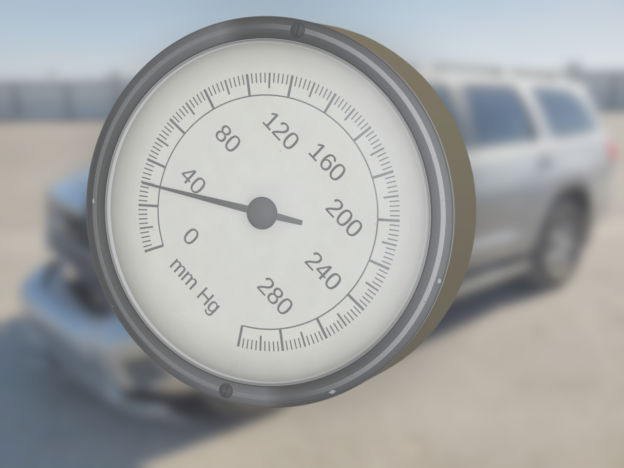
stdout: 30 mmHg
